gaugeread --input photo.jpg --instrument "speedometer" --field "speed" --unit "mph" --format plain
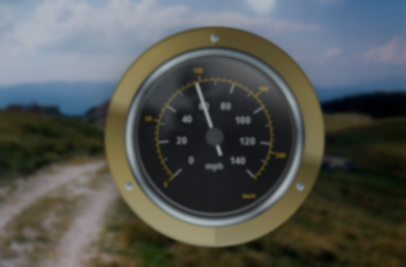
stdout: 60 mph
